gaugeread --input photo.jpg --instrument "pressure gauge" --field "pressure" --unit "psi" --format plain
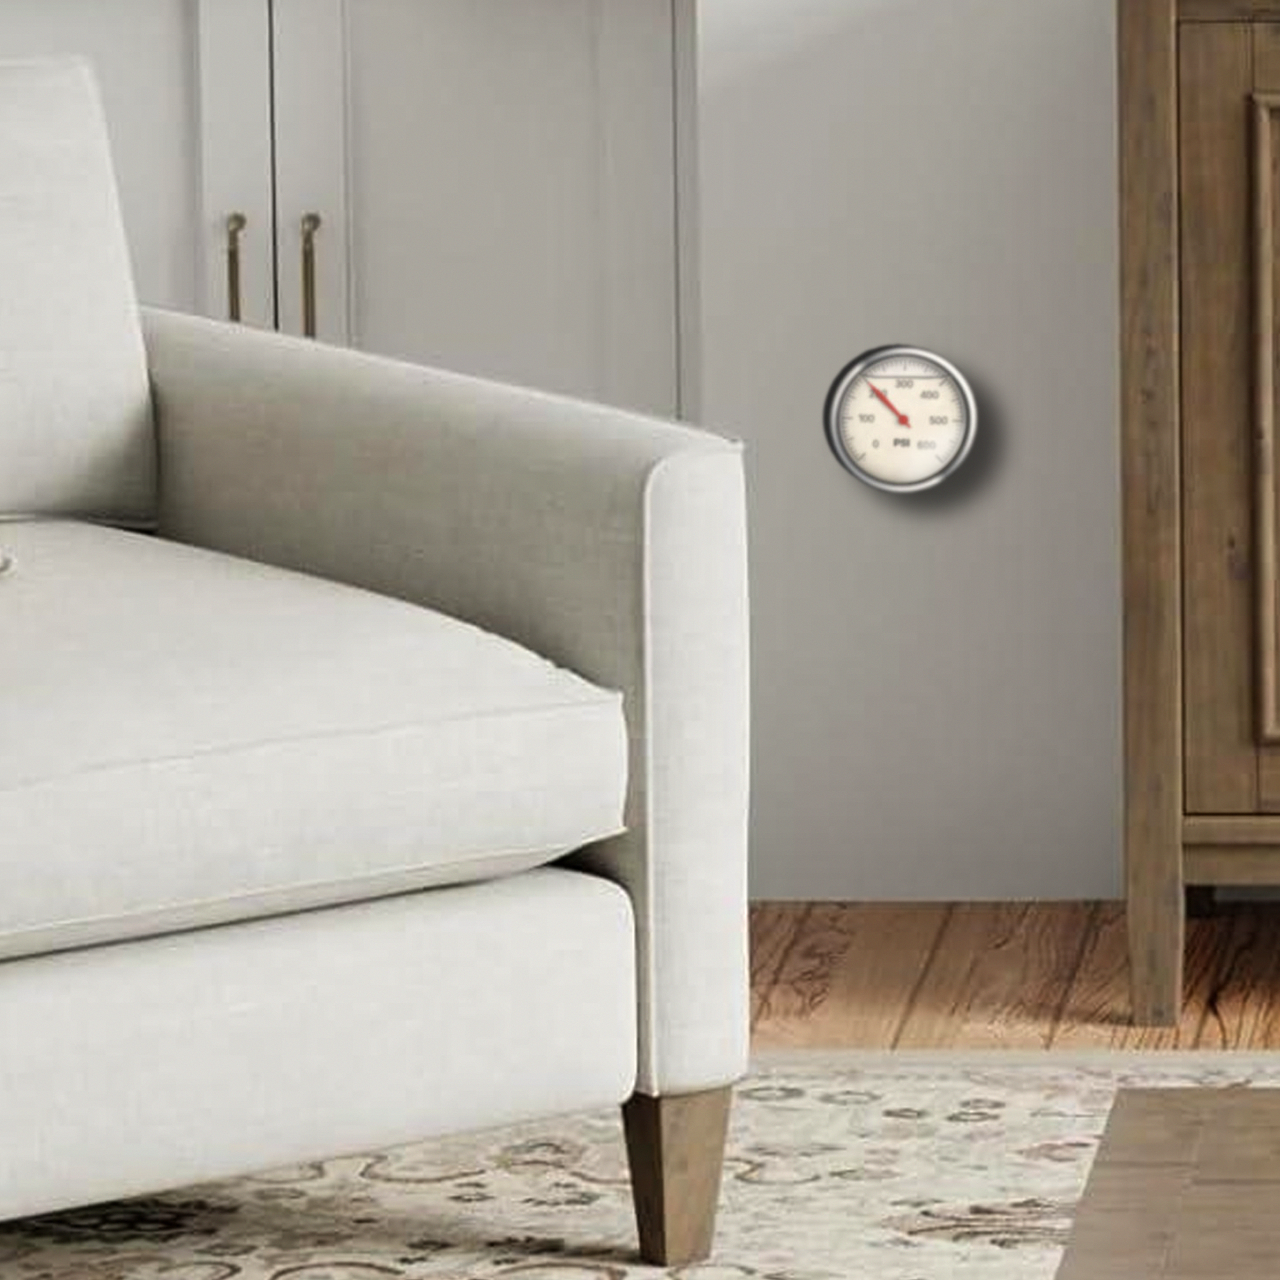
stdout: 200 psi
